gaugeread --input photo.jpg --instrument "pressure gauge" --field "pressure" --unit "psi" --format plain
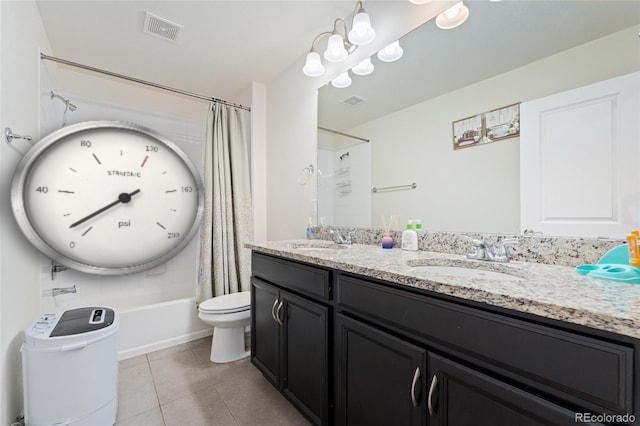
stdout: 10 psi
